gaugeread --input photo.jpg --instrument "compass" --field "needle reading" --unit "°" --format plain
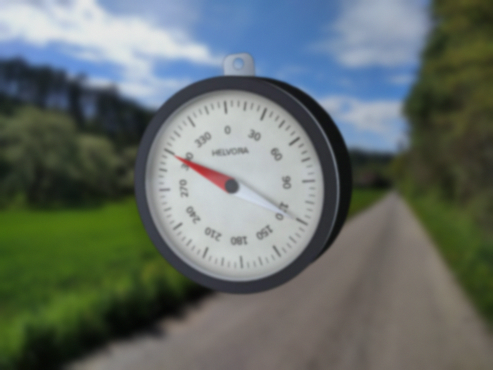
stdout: 300 °
